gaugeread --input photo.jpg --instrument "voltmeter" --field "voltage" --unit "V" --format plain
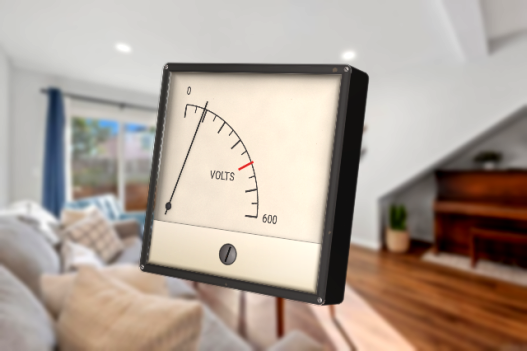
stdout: 100 V
